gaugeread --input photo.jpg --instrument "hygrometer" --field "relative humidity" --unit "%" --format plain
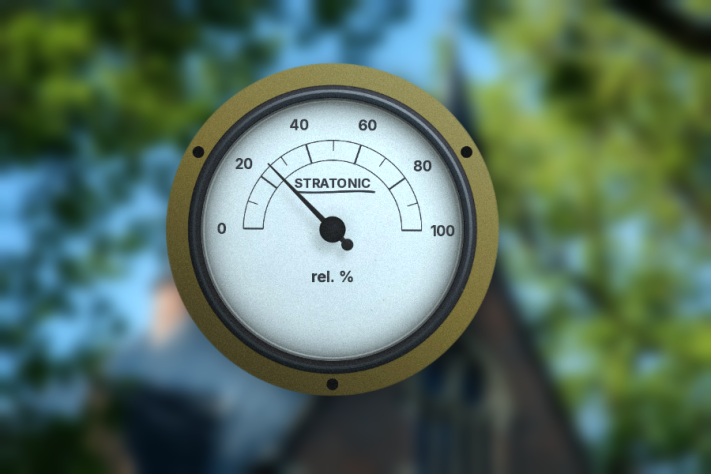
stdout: 25 %
